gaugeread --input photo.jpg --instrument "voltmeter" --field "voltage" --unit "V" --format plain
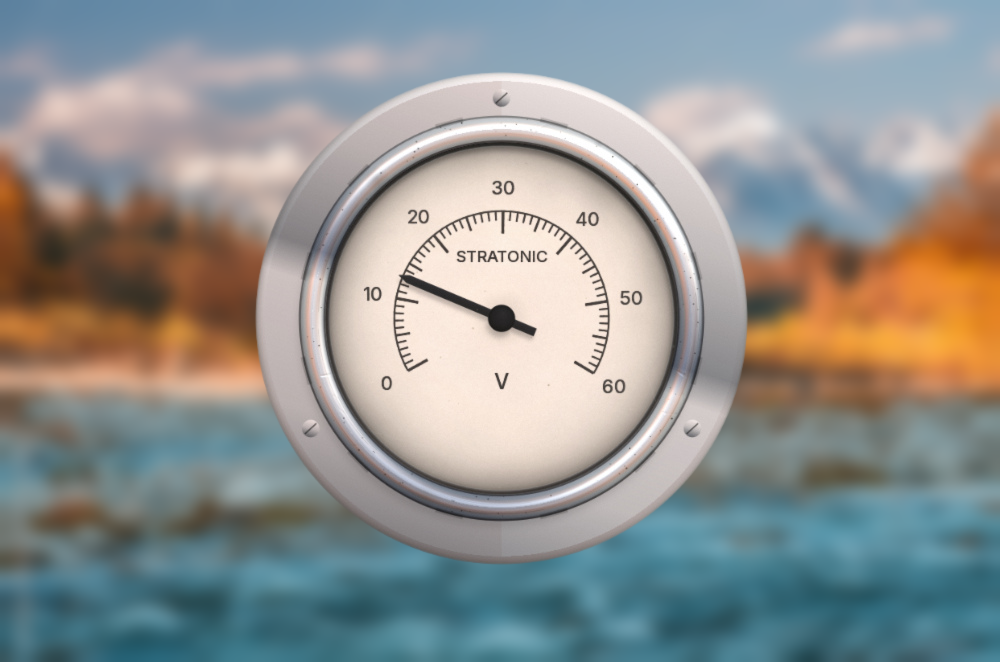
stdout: 13 V
